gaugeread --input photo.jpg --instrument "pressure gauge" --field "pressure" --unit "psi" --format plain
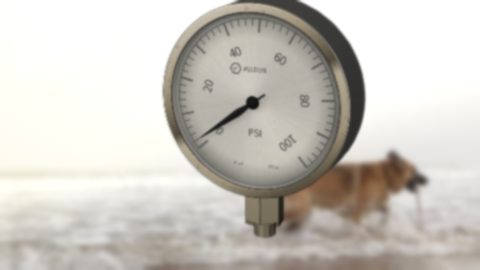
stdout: 2 psi
